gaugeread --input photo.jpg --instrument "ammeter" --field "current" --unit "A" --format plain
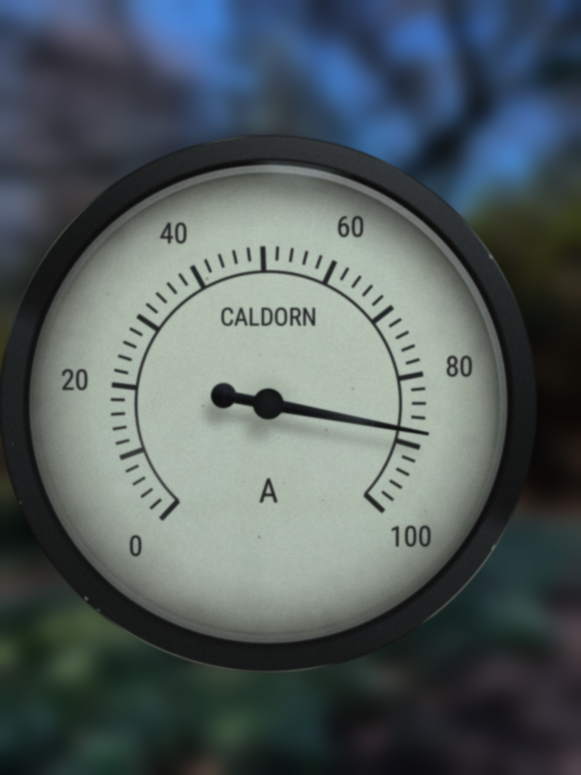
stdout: 88 A
